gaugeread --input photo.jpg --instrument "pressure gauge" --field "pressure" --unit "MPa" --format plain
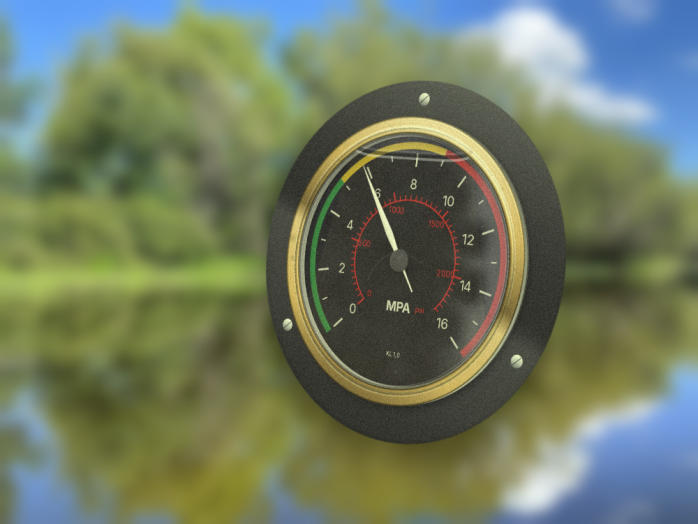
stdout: 6 MPa
